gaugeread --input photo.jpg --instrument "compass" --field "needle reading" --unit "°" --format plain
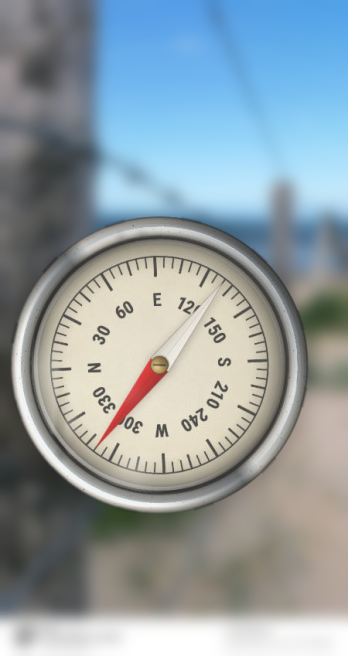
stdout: 310 °
